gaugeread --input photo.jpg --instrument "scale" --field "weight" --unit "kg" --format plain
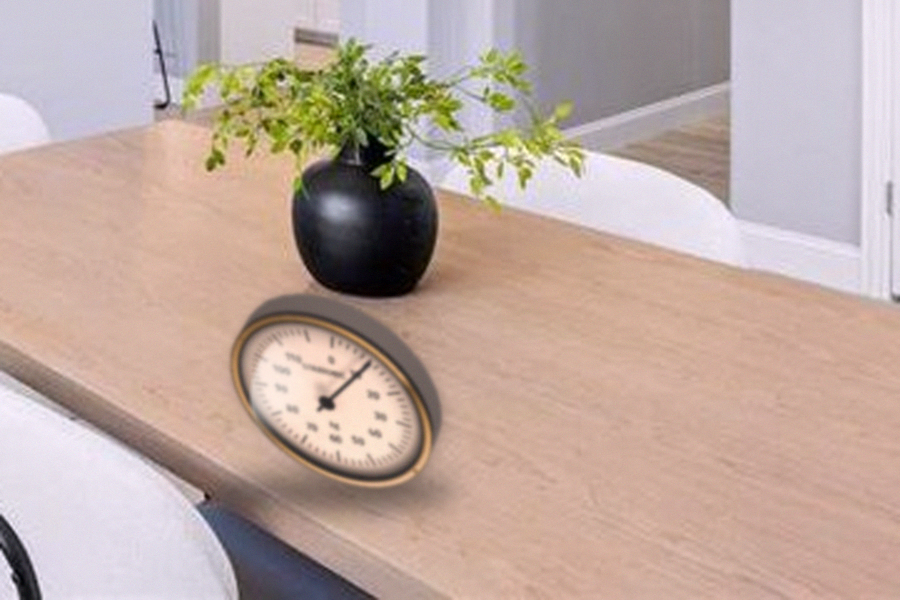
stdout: 10 kg
